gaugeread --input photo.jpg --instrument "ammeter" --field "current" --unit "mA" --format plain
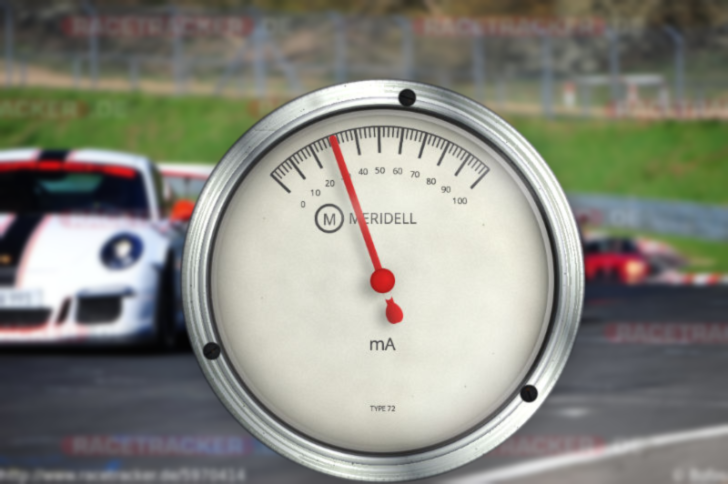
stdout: 30 mA
